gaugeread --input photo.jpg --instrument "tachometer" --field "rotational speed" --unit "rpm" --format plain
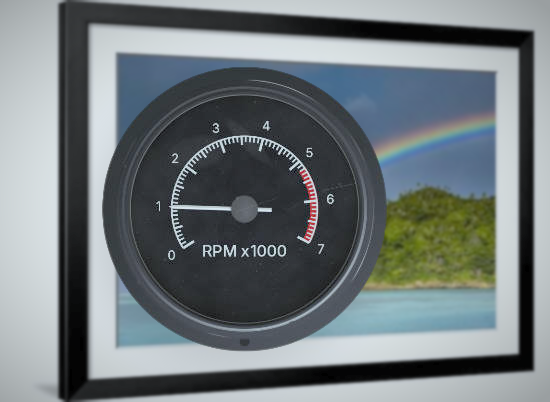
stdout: 1000 rpm
